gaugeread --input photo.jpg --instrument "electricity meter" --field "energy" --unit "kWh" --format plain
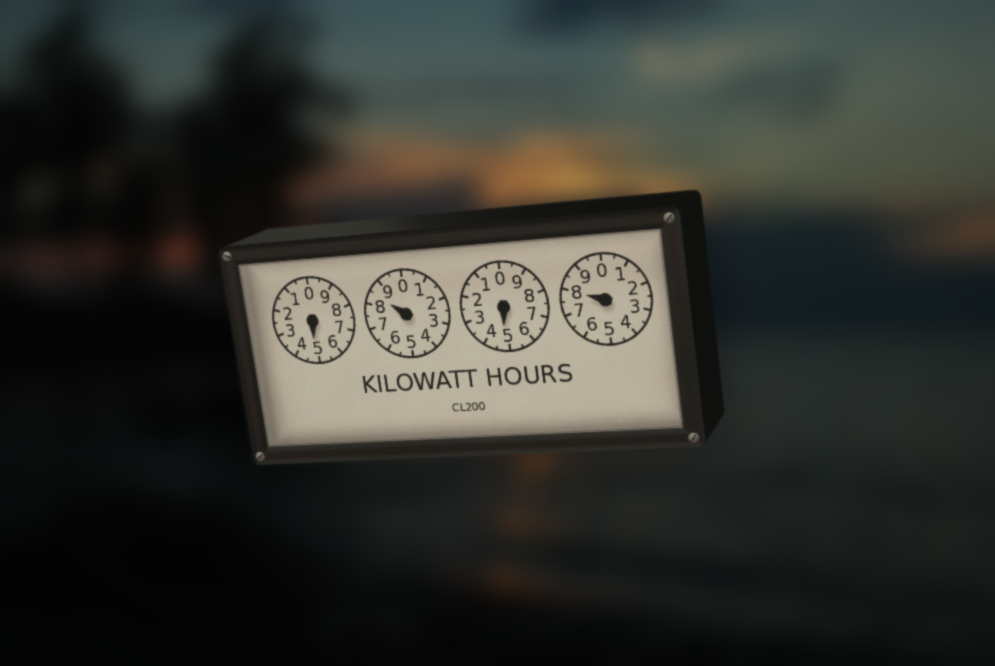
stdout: 4848 kWh
